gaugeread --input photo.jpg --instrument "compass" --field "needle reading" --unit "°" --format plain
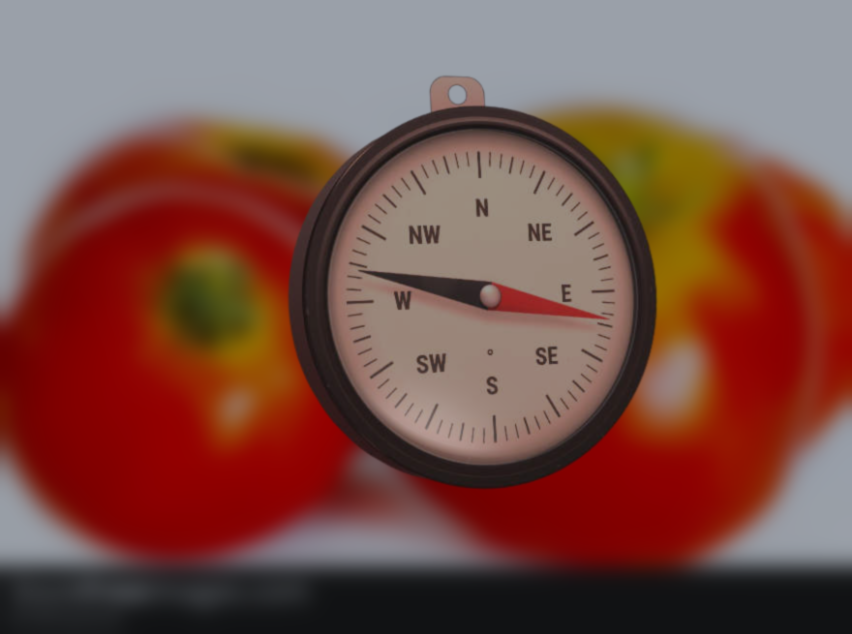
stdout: 102.5 °
